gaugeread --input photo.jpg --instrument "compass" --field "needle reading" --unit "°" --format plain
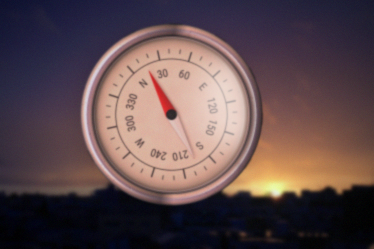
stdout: 15 °
